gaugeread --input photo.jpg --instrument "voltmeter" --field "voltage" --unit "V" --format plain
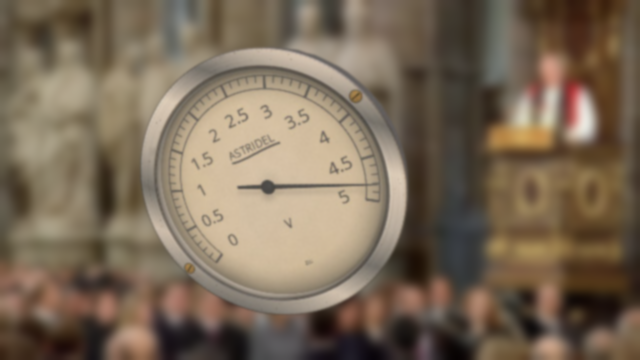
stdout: 4.8 V
